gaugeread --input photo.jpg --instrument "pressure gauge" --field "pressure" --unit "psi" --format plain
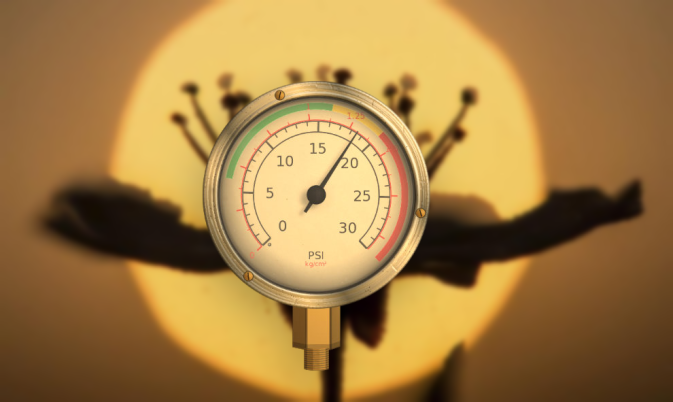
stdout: 18.5 psi
